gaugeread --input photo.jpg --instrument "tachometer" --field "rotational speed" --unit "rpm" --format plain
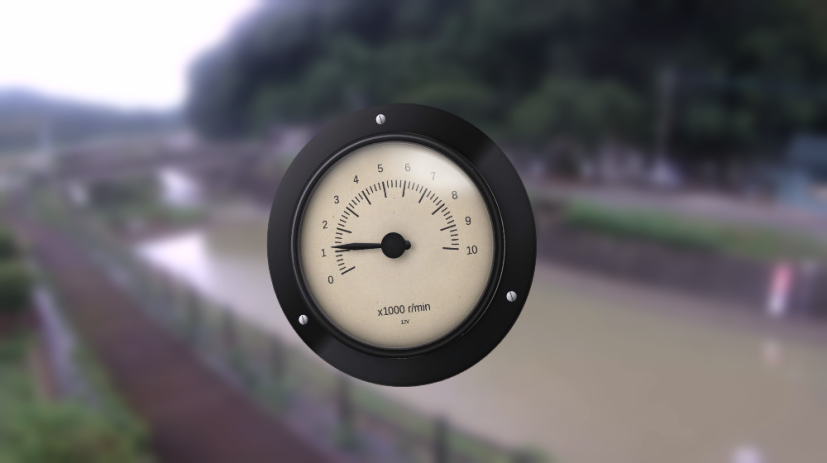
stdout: 1200 rpm
